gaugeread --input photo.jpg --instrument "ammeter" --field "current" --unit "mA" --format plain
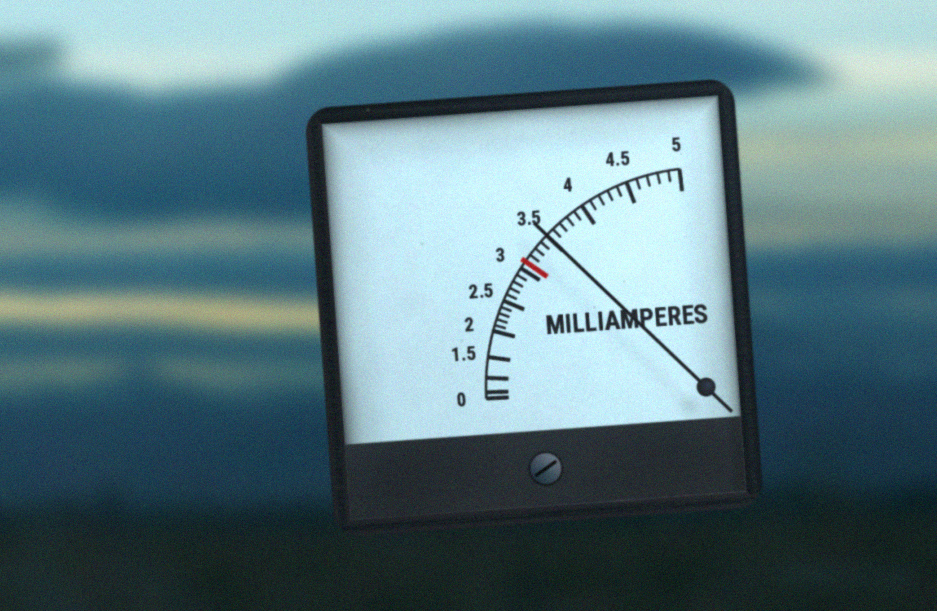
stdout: 3.5 mA
